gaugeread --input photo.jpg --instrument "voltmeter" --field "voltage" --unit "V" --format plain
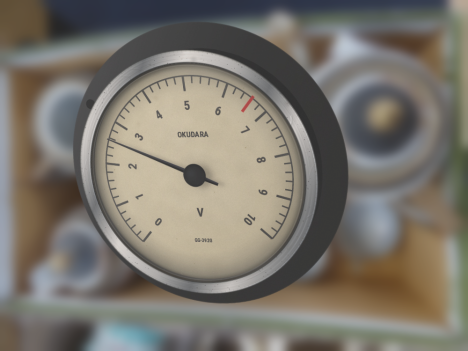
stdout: 2.6 V
